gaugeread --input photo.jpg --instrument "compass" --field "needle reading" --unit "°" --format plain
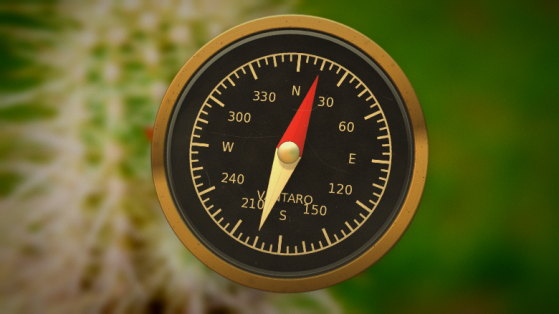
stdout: 15 °
